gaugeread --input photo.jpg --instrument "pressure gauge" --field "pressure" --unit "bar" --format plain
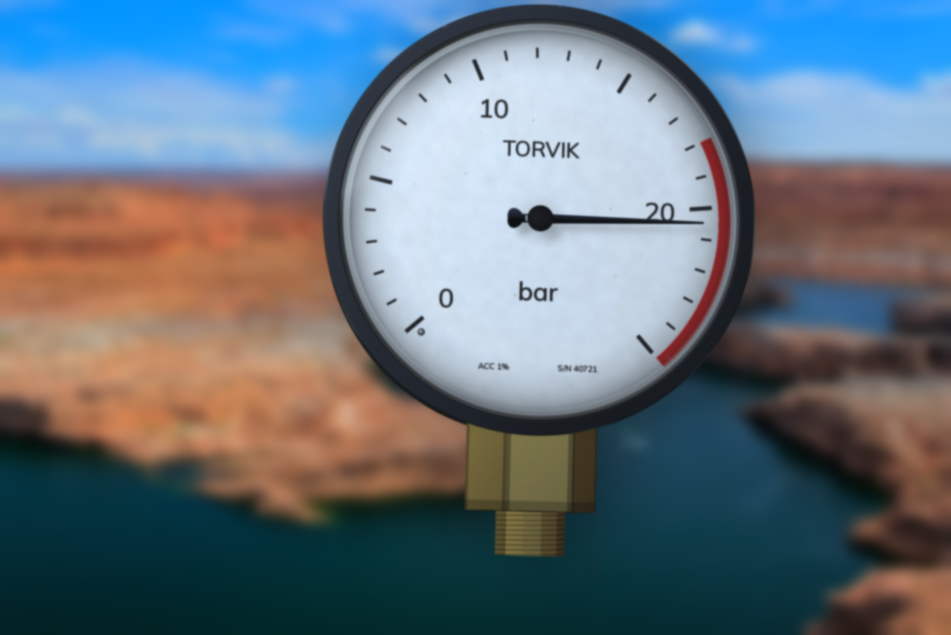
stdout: 20.5 bar
